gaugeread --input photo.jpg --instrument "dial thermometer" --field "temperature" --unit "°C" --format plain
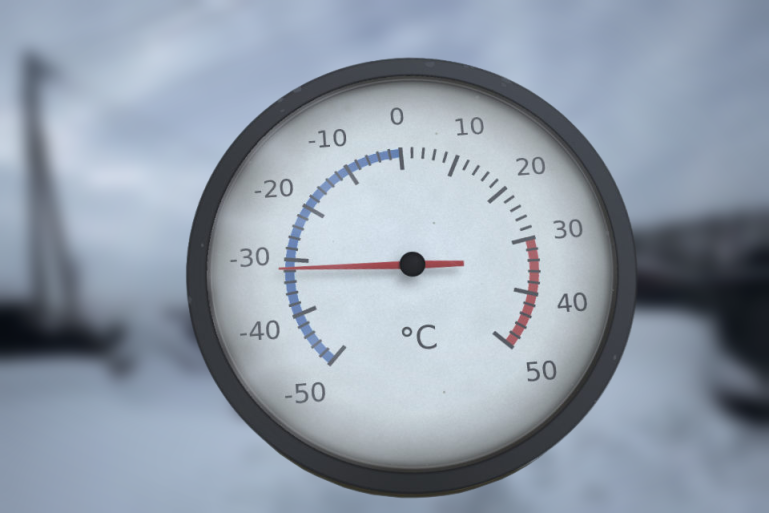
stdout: -32 °C
